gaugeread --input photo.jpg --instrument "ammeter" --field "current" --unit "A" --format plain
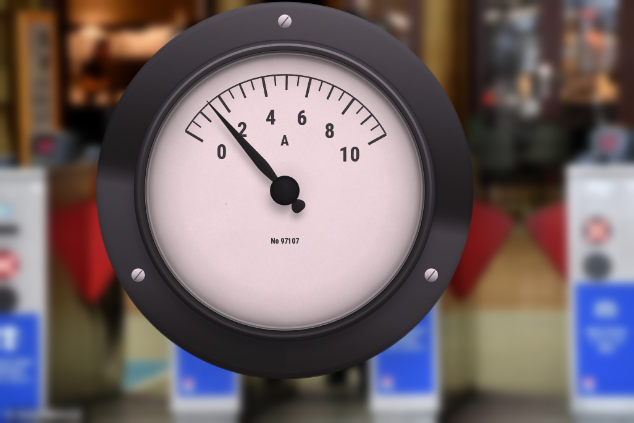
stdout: 1.5 A
